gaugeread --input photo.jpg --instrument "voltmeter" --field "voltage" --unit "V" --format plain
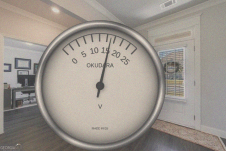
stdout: 16.25 V
